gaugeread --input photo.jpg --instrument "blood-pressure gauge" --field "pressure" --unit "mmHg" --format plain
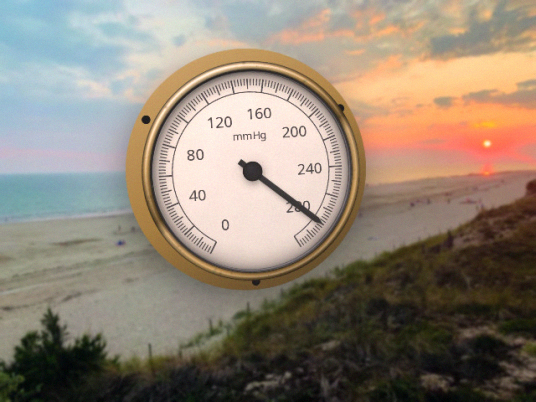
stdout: 280 mmHg
